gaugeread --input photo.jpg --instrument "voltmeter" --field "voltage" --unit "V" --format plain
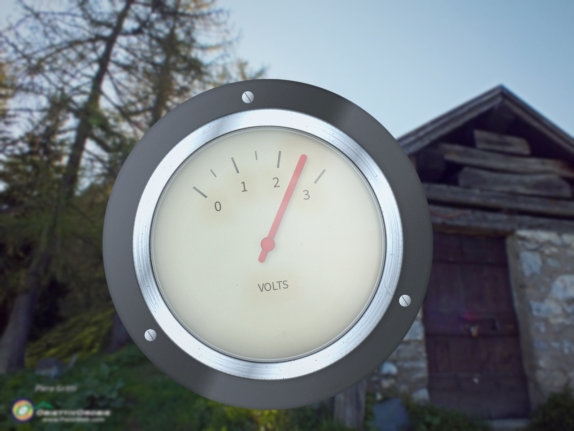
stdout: 2.5 V
